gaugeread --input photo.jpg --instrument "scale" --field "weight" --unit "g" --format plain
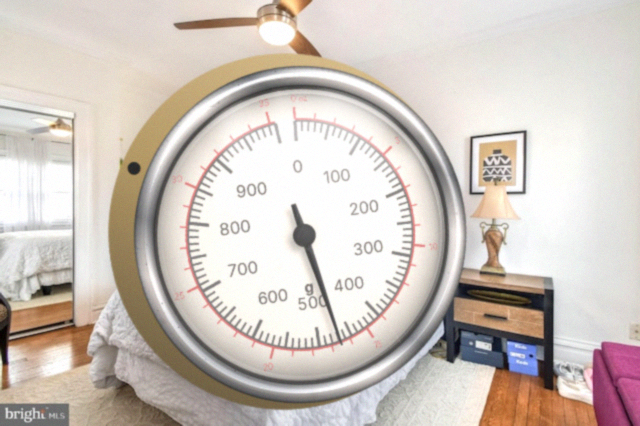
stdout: 470 g
